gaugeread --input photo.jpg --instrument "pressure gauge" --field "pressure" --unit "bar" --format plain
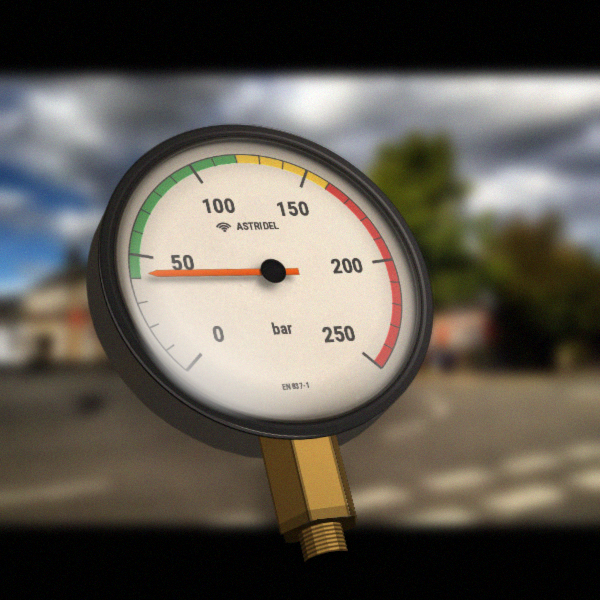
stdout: 40 bar
